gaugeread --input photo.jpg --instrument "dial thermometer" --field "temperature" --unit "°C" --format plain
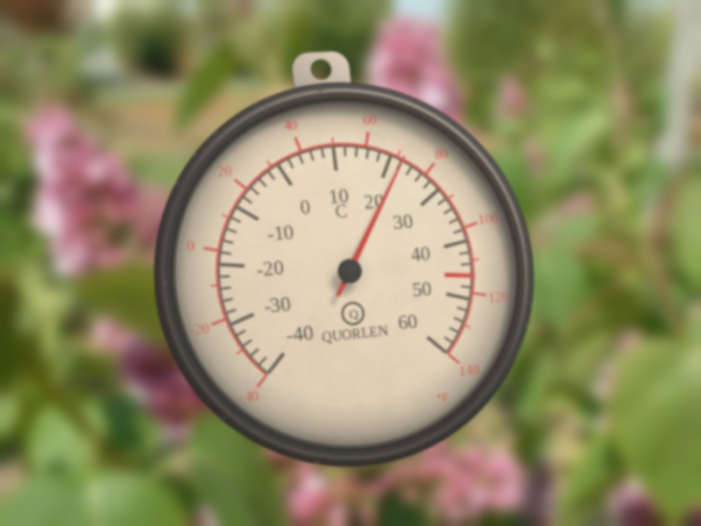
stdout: 22 °C
